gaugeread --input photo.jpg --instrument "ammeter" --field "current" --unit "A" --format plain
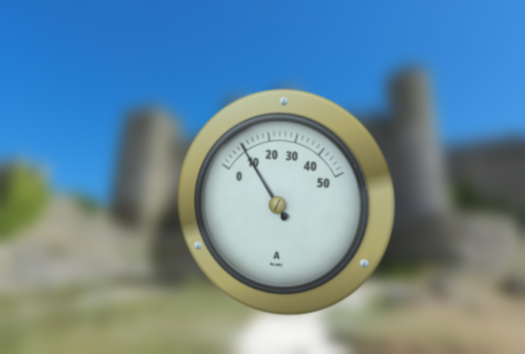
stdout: 10 A
